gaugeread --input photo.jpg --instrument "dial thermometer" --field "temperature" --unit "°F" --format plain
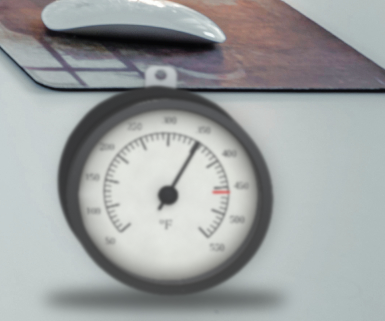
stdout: 350 °F
